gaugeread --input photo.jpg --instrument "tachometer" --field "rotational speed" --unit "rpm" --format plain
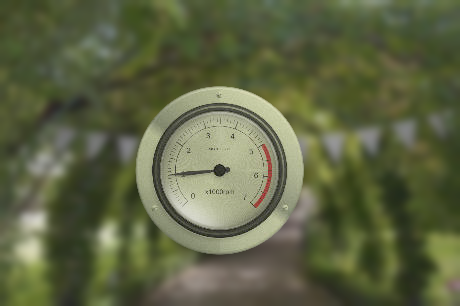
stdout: 1000 rpm
